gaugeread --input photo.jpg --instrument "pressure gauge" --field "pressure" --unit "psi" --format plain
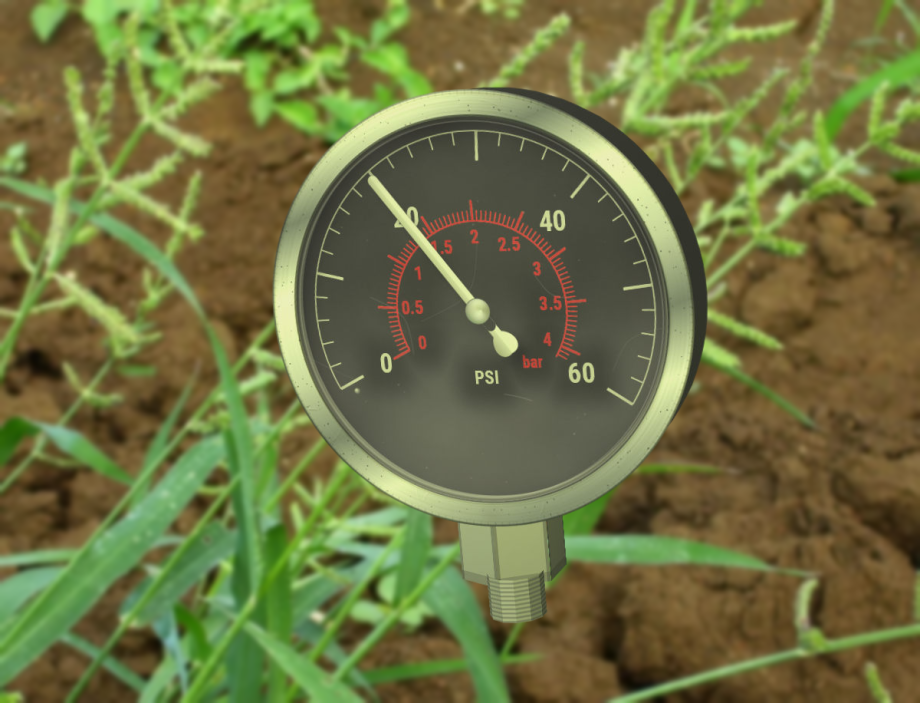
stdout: 20 psi
